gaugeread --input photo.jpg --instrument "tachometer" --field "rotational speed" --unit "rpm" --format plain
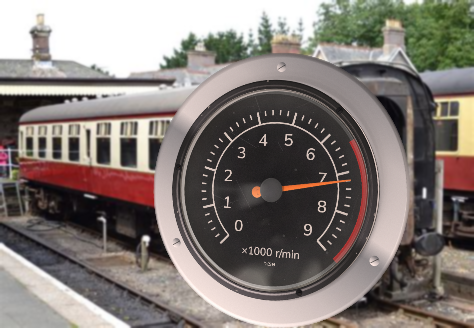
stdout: 7200 rpm
